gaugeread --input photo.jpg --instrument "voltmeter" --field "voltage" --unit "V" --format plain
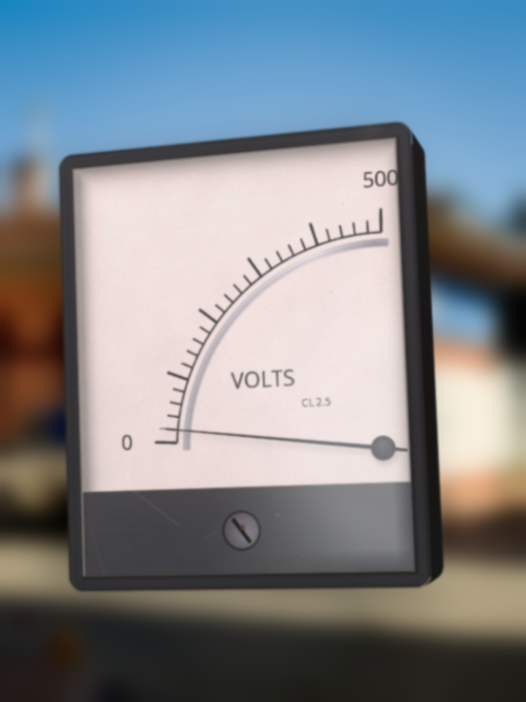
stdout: 20 V
